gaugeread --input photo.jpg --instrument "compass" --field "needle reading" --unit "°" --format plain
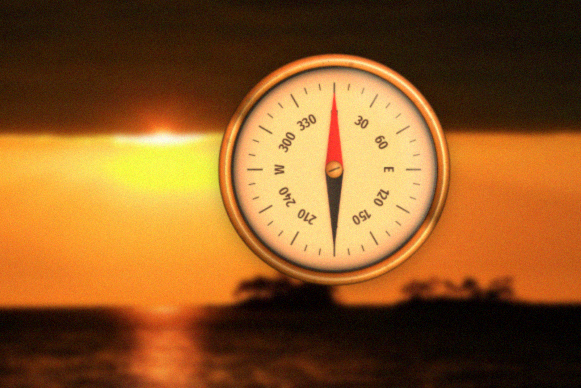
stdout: 0 °
